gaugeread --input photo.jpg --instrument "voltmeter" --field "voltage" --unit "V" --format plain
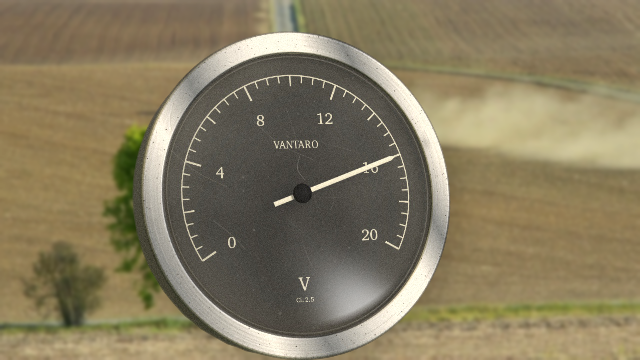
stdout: 16 V
